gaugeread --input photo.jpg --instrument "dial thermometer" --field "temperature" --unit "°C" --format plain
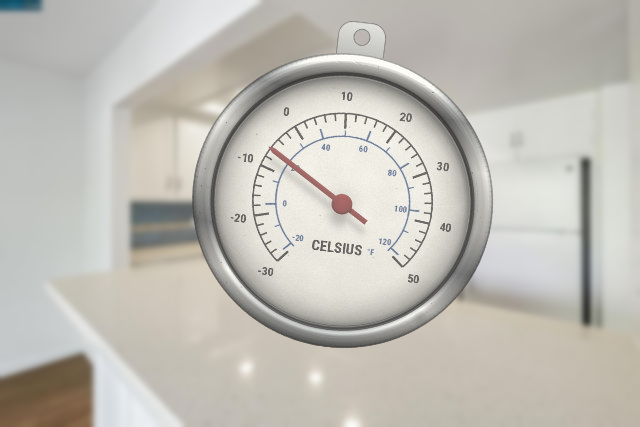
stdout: -6 °C
